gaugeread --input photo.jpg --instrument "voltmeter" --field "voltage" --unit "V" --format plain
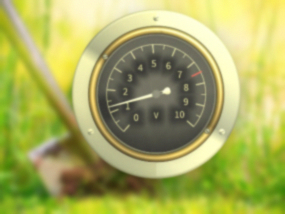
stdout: 1.25 V
